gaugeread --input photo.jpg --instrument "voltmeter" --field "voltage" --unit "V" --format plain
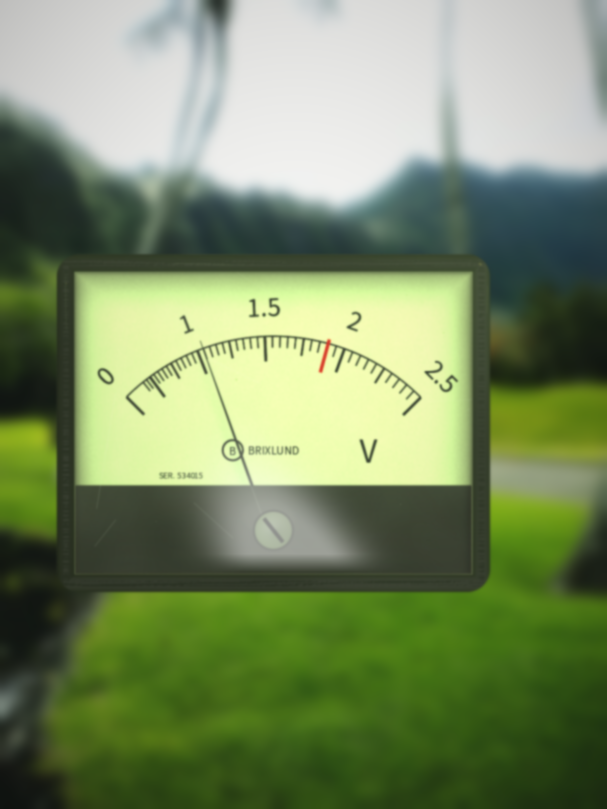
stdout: 1.05 V
